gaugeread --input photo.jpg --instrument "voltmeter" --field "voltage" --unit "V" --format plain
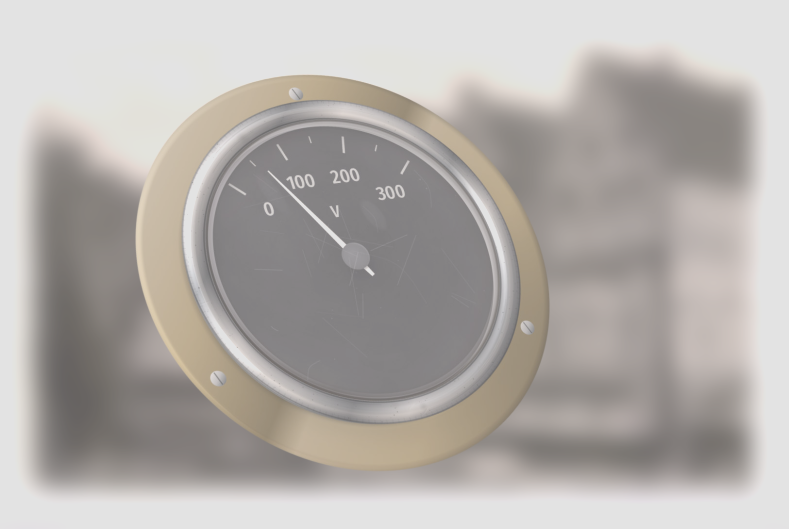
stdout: 50 V
